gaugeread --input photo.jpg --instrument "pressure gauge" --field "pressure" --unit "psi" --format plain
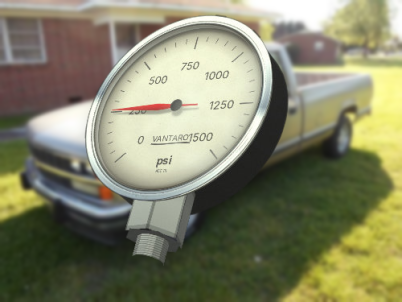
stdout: 250 psi
